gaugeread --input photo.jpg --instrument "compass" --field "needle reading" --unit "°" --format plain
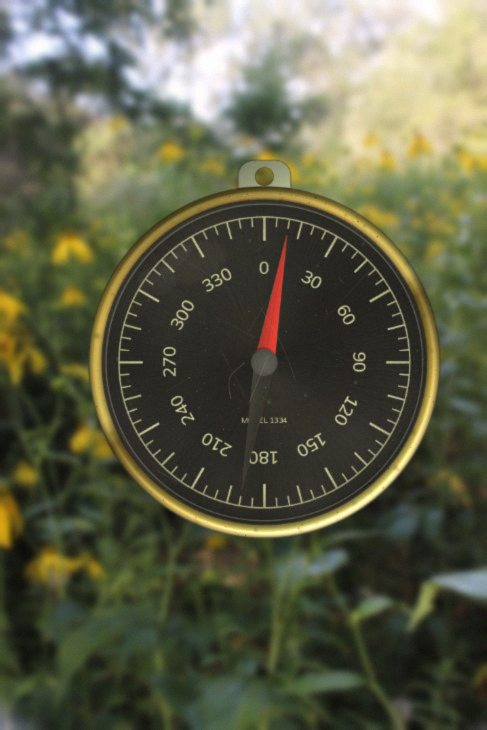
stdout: 10 °
